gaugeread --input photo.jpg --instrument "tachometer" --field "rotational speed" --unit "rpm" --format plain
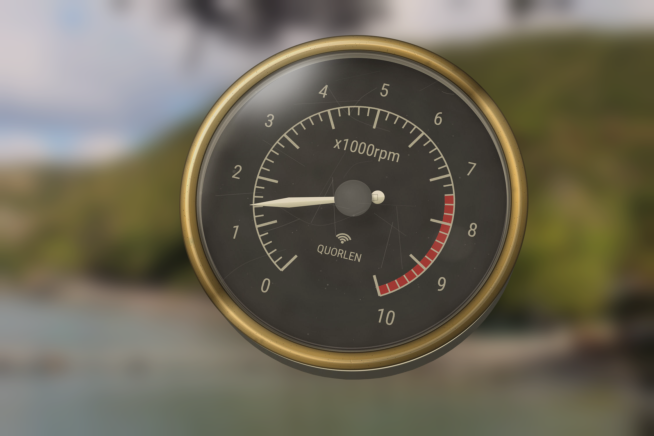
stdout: 1400 rpm
